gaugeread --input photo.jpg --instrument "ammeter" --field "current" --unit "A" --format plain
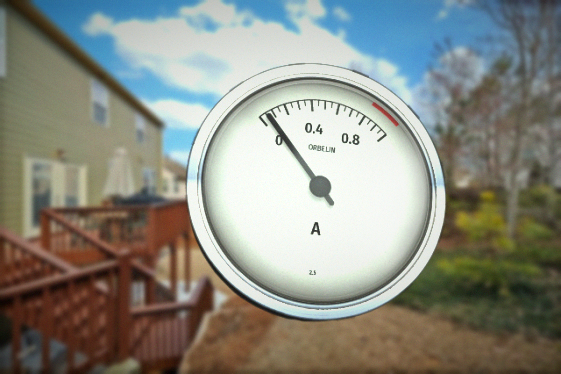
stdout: 0.05 A
